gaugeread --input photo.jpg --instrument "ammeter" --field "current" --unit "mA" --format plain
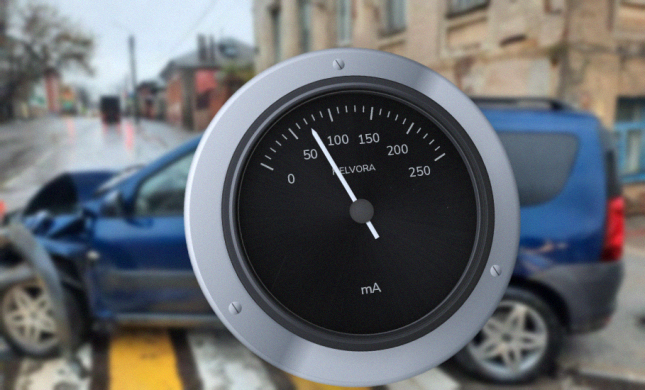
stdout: 70 mA
